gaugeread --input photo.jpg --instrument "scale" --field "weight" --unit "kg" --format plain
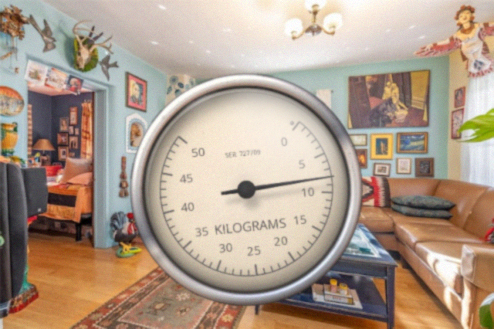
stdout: 8 kg
